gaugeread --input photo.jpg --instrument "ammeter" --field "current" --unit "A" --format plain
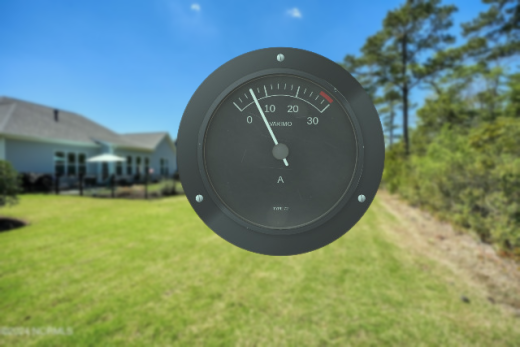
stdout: 6 A
